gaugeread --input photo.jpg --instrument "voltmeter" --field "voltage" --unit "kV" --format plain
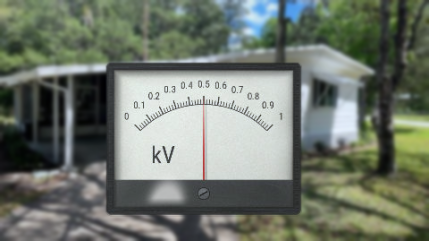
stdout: 0.5 kV
